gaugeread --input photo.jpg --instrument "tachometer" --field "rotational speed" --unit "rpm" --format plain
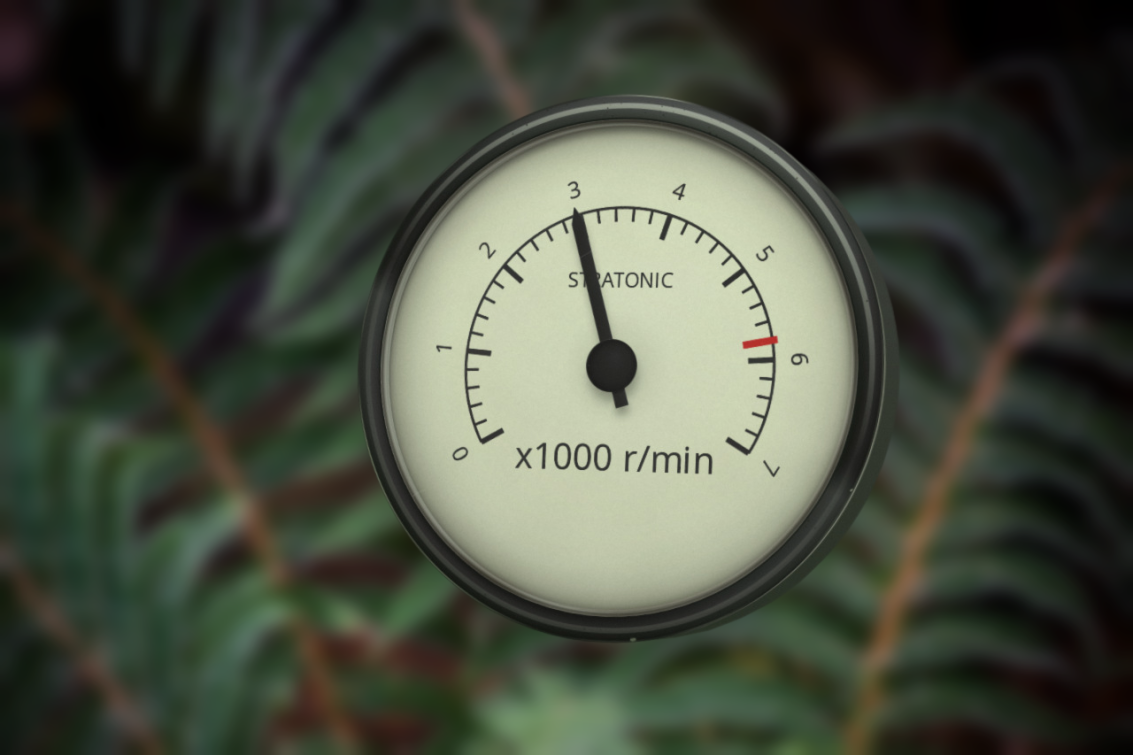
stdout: 3000 rpm
